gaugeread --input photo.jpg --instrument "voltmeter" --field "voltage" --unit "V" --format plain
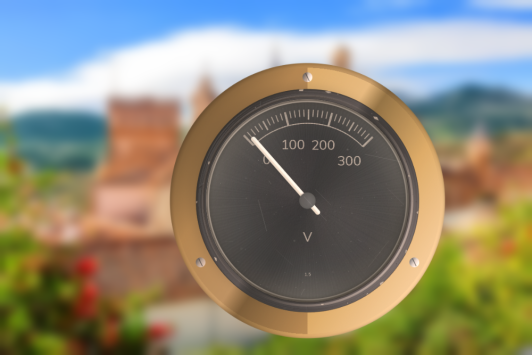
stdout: 10 V
